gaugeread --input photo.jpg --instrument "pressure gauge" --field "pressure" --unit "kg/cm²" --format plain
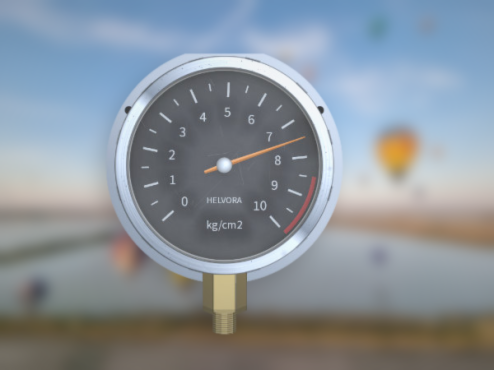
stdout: 7.5 kg/cm²
